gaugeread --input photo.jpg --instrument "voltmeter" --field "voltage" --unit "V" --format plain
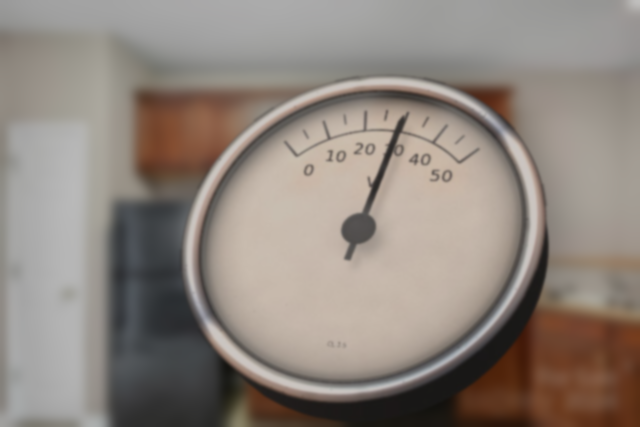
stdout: 30 V
